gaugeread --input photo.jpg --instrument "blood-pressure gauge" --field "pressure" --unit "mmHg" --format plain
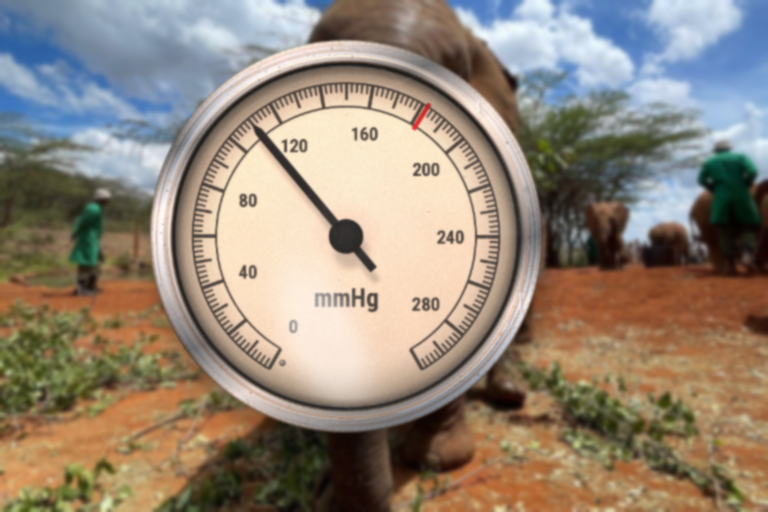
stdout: 110 mmHg
